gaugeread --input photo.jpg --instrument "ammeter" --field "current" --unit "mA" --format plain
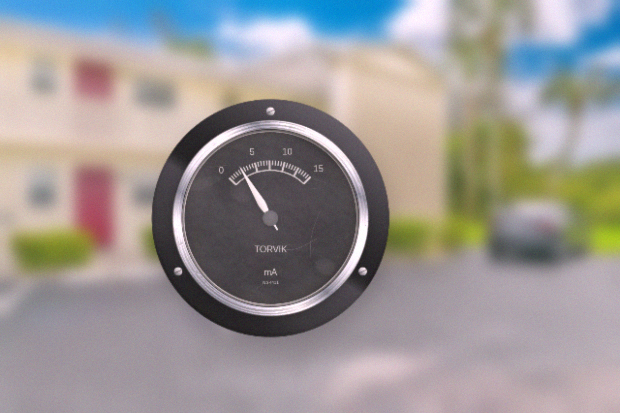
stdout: 2.5 mA
